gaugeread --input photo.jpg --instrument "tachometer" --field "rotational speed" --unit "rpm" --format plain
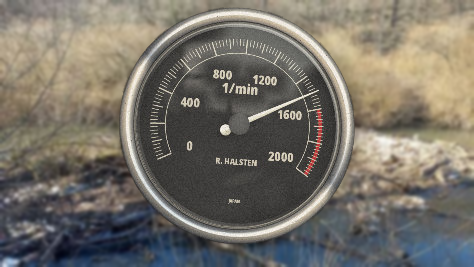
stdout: 1500 rpm
